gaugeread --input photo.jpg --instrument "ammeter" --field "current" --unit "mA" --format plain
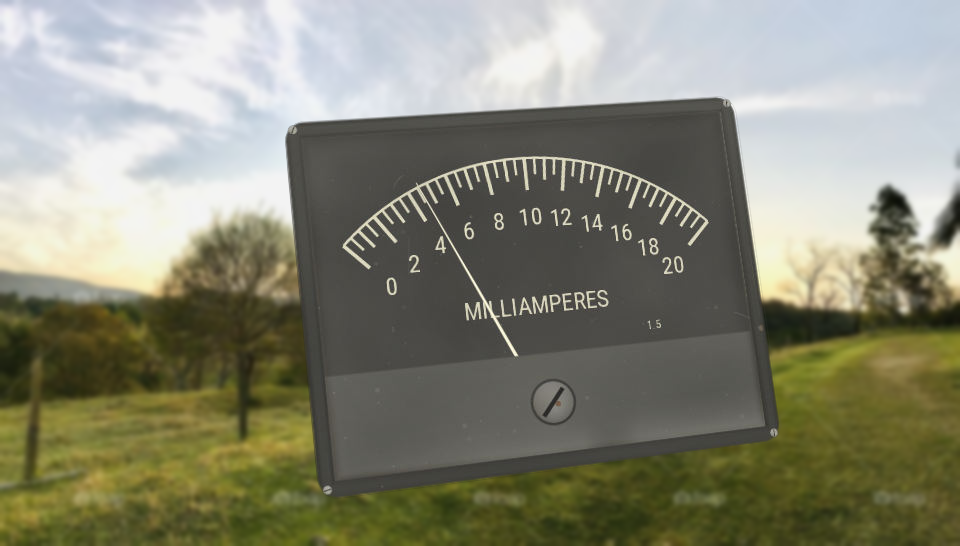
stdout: 4.5 mA
